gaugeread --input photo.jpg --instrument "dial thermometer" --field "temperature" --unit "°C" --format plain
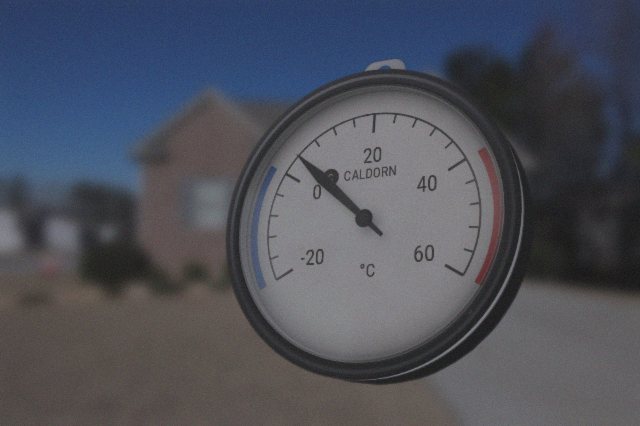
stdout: 4 °C
